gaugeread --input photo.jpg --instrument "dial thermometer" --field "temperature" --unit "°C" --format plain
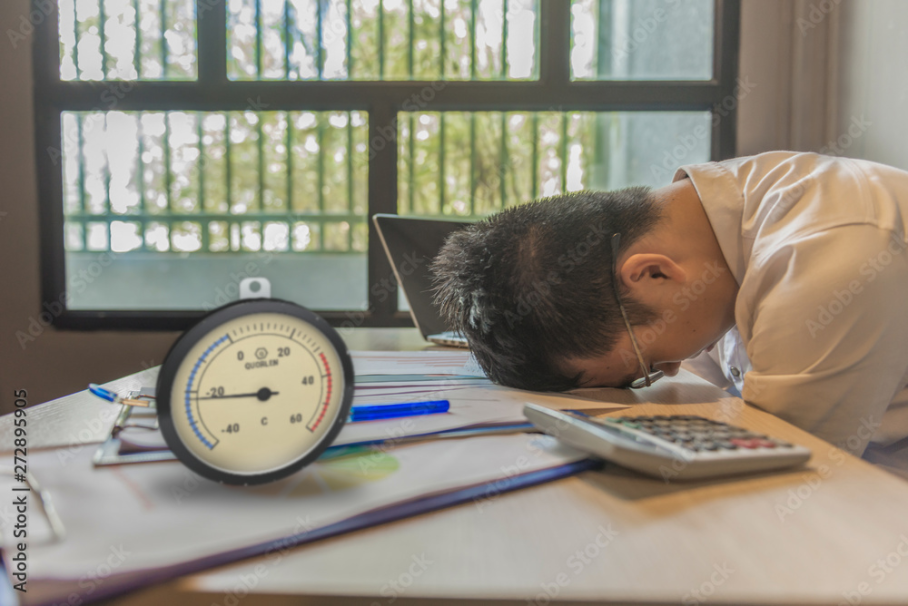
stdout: -22 °C
